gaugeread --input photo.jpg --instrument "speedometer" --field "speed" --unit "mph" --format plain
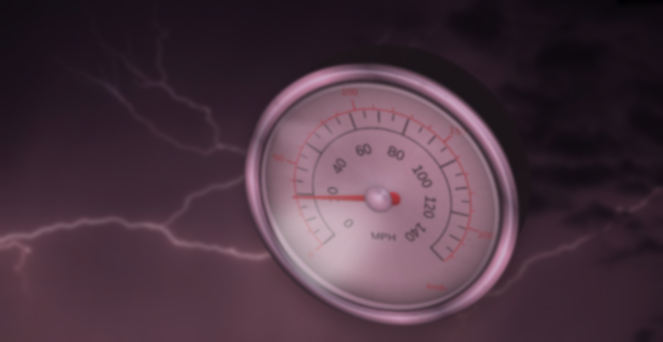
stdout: 20 mph
